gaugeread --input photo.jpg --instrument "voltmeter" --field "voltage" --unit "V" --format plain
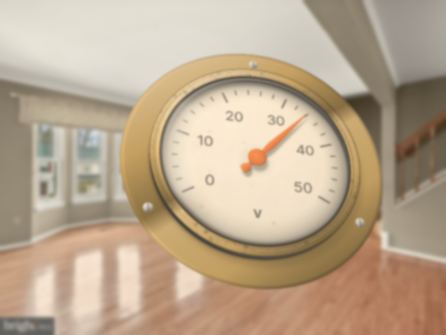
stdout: 34 V
